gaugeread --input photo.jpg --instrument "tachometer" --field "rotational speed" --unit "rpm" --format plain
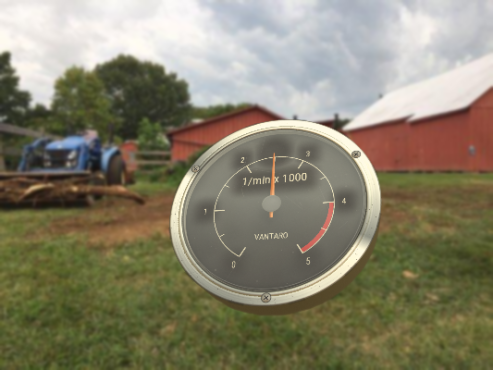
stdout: 2500 rpm
